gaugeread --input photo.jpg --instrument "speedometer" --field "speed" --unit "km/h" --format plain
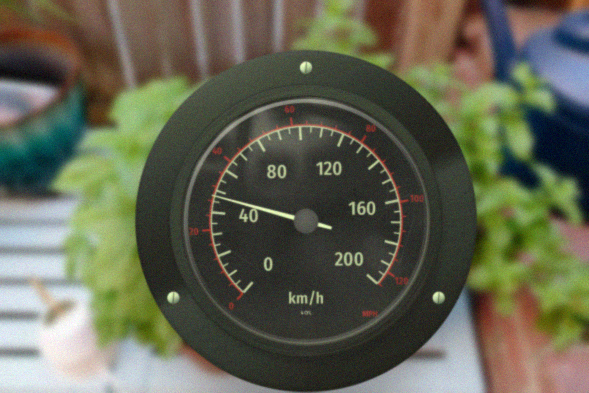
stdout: 47.5 km/h
